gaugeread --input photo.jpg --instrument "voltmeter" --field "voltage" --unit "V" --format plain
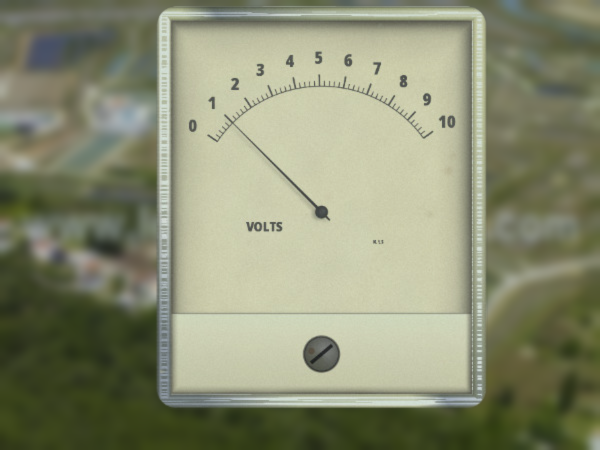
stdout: 1 V
